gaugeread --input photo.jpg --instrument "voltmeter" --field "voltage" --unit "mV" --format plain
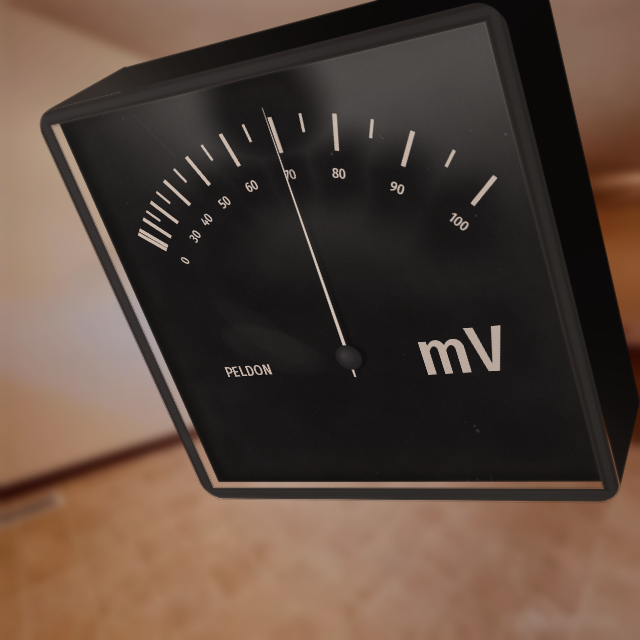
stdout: 70 mV
